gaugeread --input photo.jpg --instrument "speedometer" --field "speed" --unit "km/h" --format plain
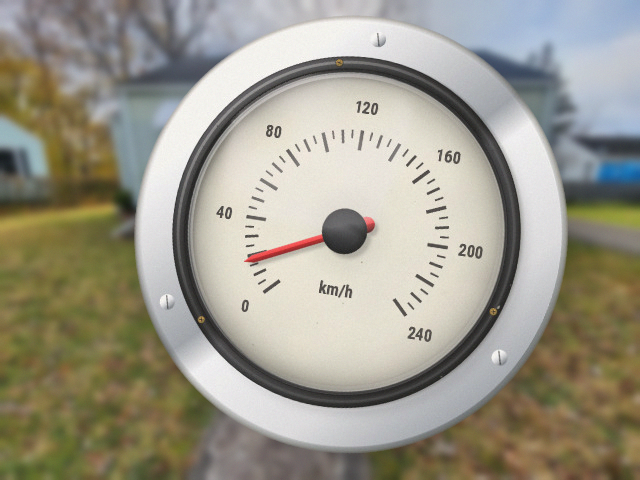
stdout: 17.5 km/h
